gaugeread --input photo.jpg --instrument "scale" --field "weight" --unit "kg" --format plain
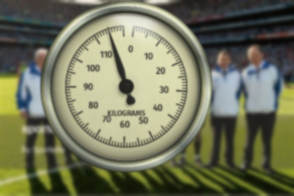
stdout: 115 kg
